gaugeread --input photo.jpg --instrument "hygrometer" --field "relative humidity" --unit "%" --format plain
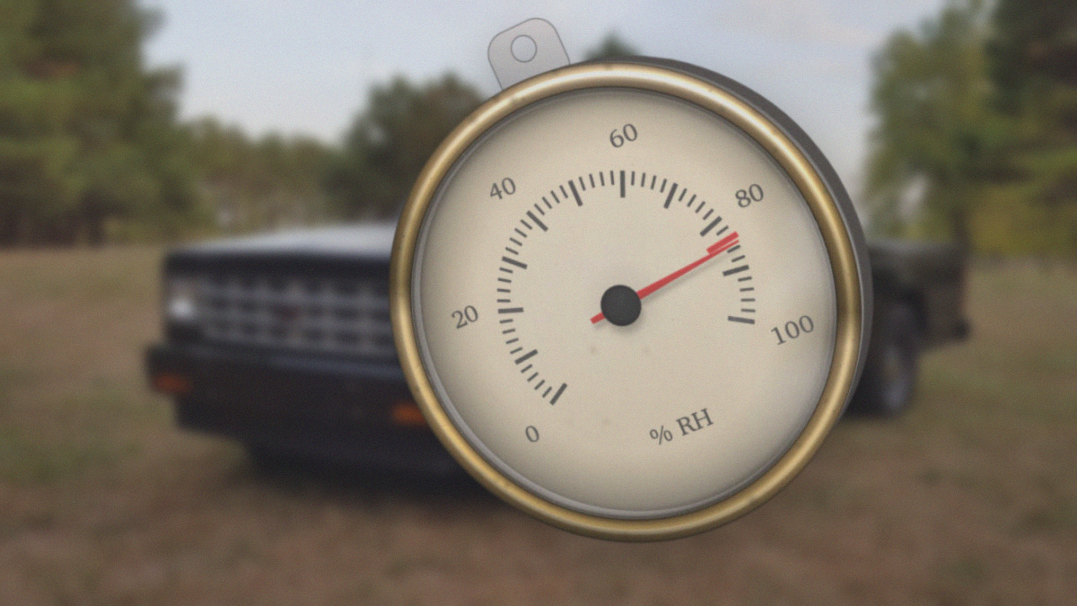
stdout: 85 %
